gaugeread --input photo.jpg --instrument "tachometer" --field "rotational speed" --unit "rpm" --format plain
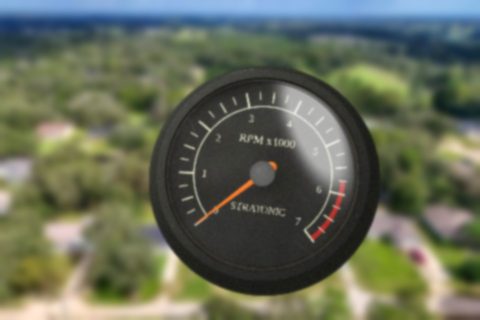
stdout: 0 rpm
